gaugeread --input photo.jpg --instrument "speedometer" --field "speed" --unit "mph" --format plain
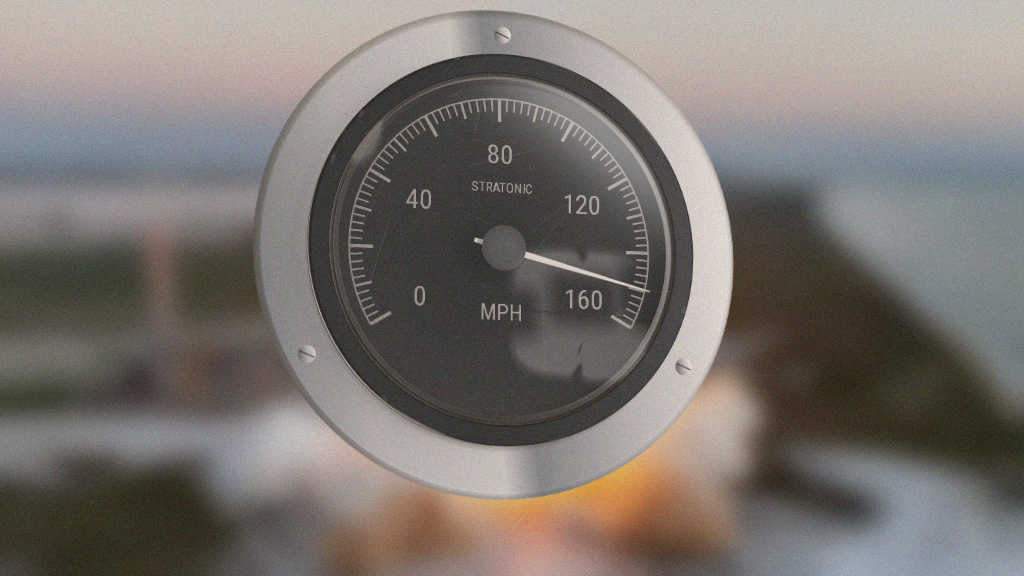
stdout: 150 mph
